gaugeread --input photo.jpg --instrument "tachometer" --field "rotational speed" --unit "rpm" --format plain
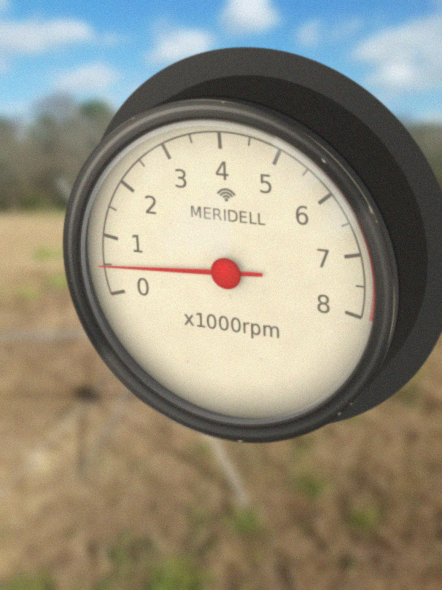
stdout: 500 rpm
